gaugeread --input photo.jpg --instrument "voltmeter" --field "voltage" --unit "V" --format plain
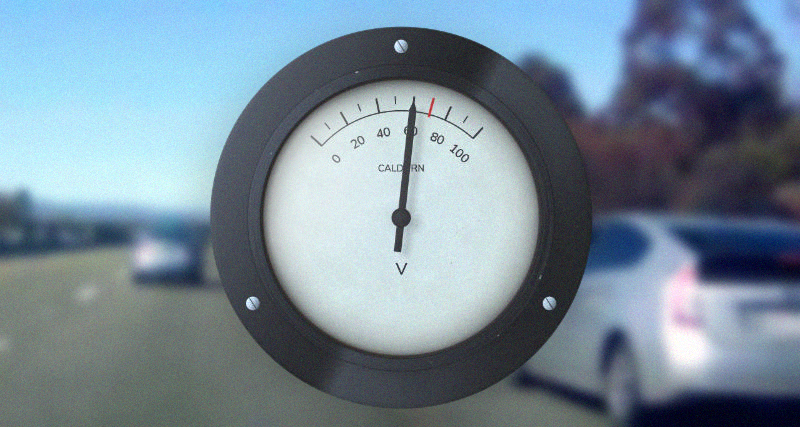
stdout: 60 V
